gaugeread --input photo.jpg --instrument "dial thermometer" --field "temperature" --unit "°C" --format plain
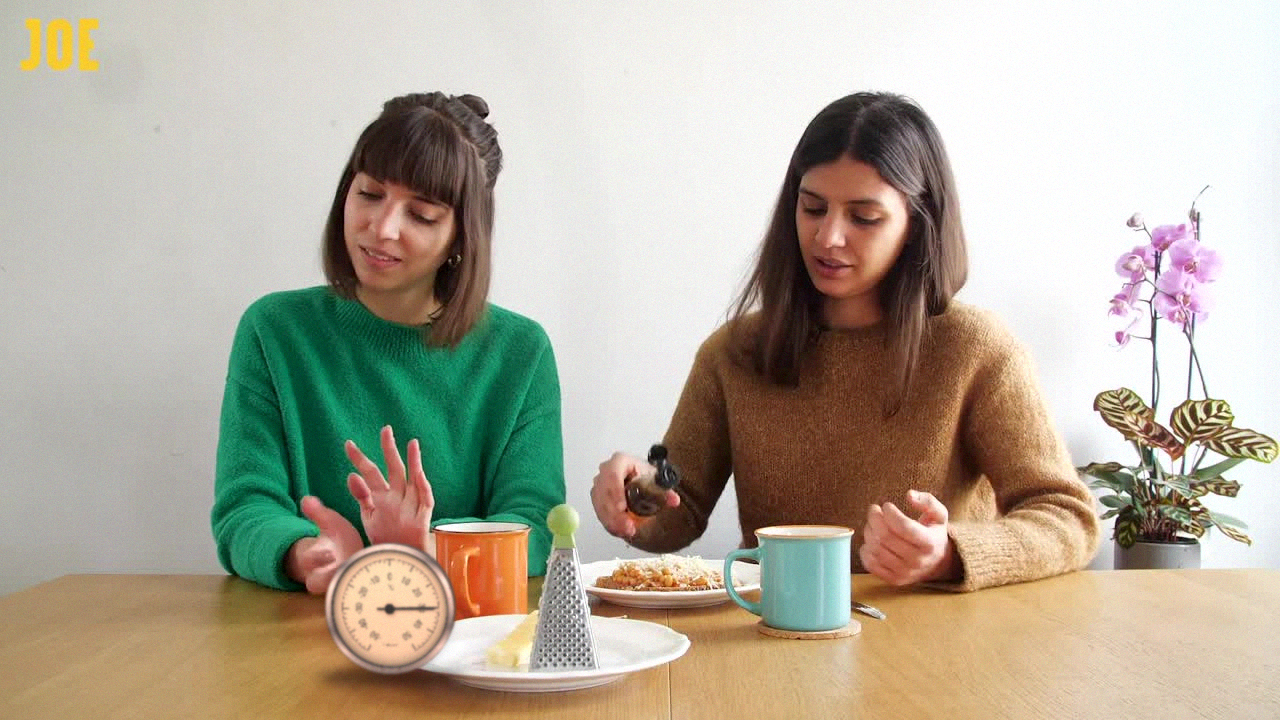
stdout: 30 °C
